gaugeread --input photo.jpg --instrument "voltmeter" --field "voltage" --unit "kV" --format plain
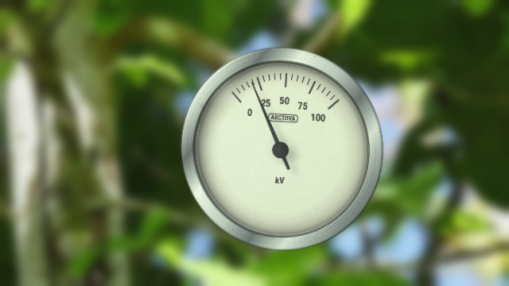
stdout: 20 kV
